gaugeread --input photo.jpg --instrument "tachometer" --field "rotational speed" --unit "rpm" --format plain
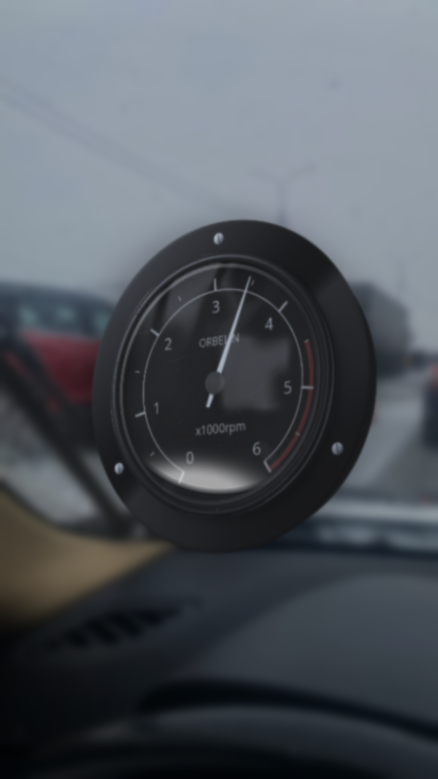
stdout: 3500 rpm
